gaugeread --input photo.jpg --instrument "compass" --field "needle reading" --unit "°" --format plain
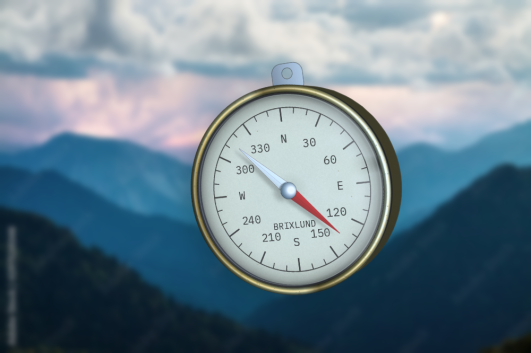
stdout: 135 °
